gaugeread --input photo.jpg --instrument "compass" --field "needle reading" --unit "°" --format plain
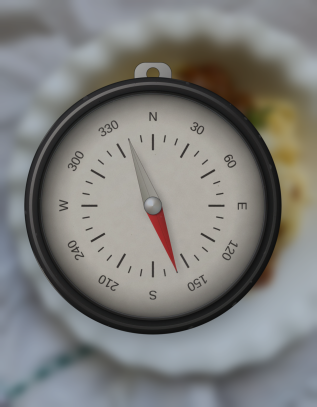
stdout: 160 °
